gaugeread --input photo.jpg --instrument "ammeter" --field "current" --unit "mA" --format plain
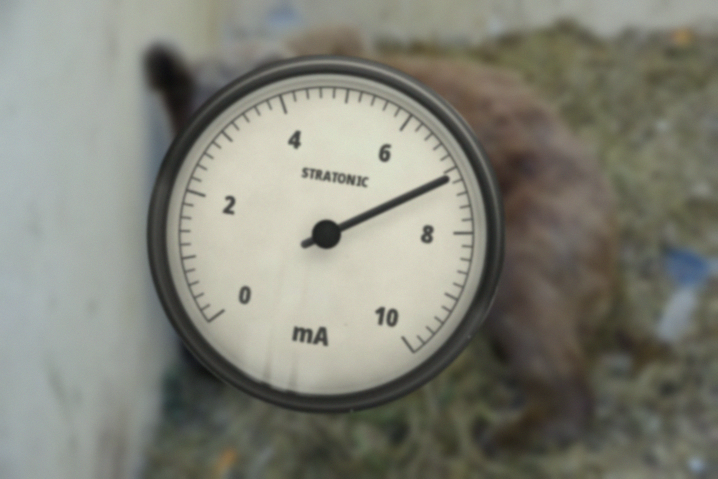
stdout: 7.1 mA
